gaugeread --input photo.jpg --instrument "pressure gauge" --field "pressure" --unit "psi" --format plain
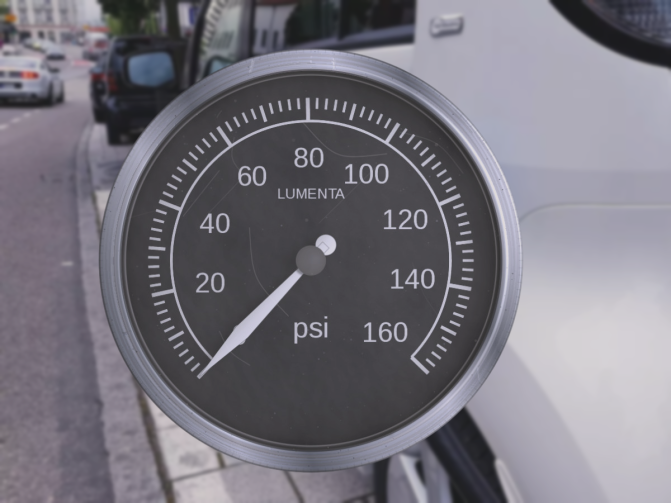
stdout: 0 psi
